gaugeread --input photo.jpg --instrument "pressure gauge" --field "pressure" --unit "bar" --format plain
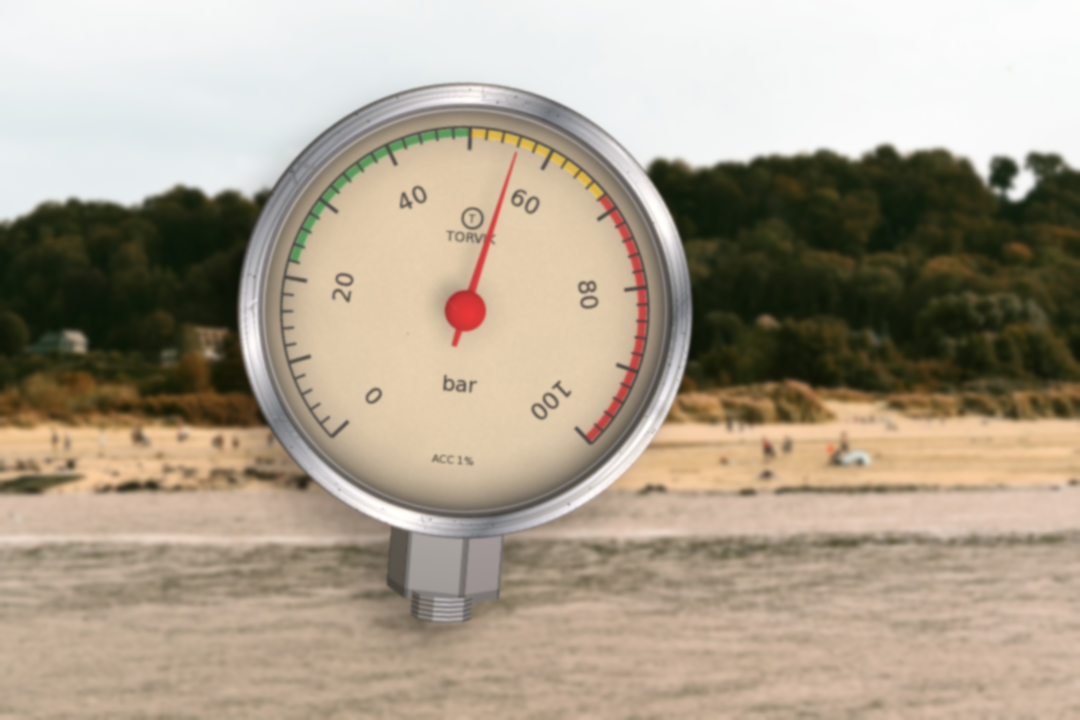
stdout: 56 bar
